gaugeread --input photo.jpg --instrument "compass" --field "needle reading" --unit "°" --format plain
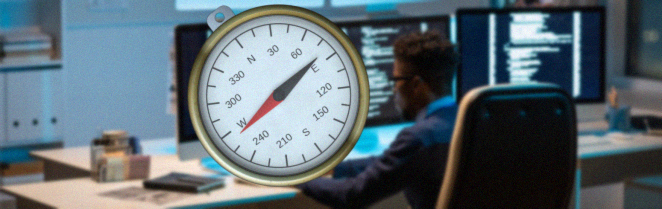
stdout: 262.5 °
